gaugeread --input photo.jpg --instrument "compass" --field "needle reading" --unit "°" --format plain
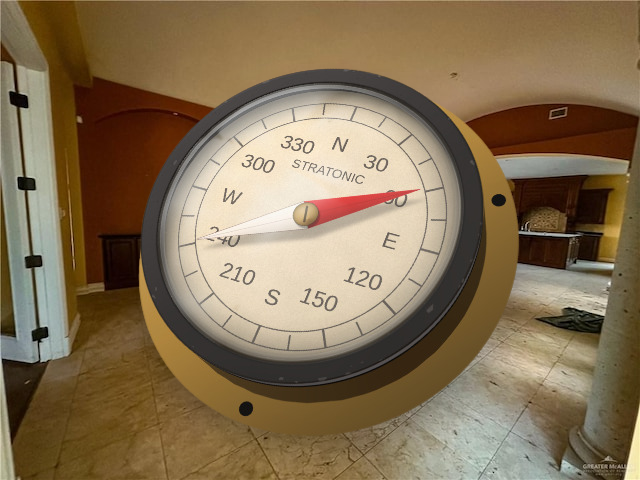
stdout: 60 °
